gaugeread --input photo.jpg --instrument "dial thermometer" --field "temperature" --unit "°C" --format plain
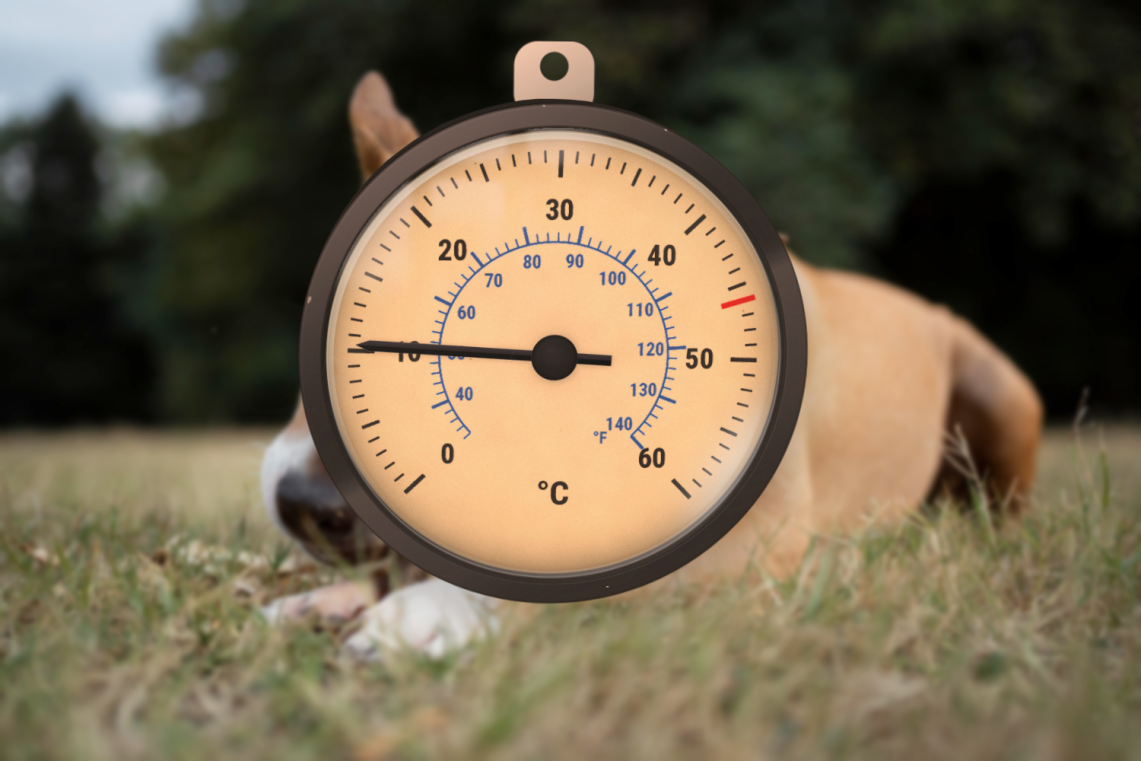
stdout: 10.5 °C
